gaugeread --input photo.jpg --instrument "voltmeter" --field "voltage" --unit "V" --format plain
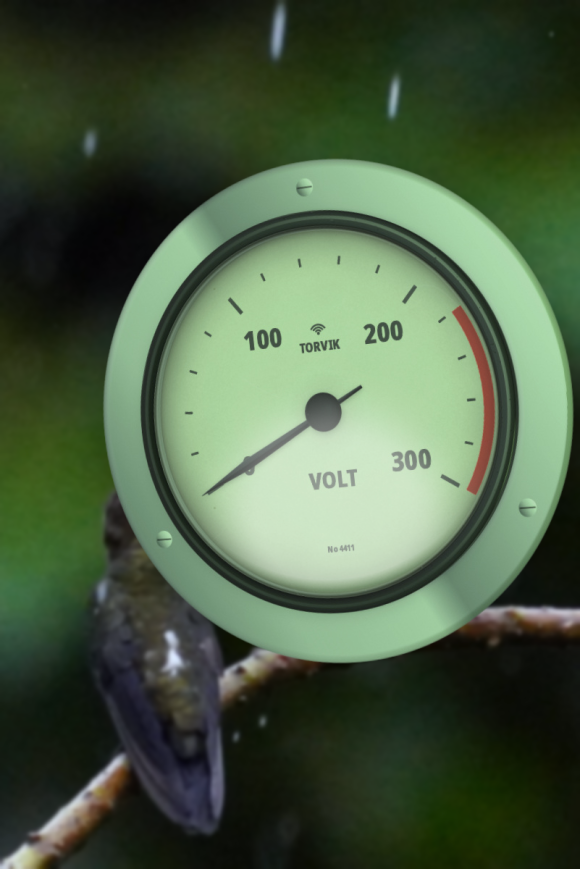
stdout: 0 V
